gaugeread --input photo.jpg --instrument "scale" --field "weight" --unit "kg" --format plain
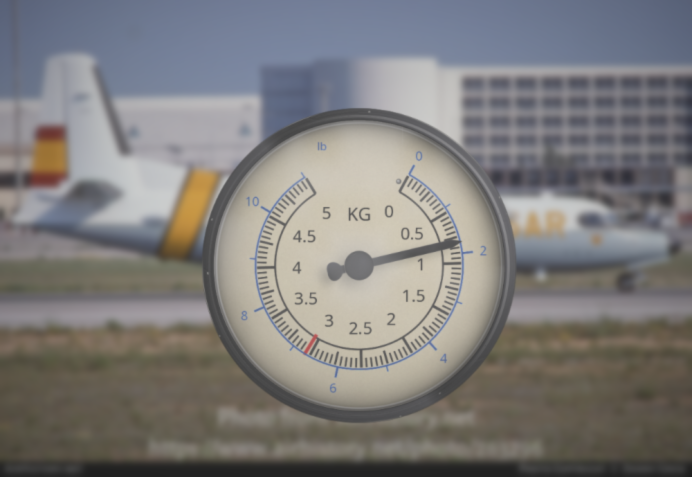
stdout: 0.8 kg
